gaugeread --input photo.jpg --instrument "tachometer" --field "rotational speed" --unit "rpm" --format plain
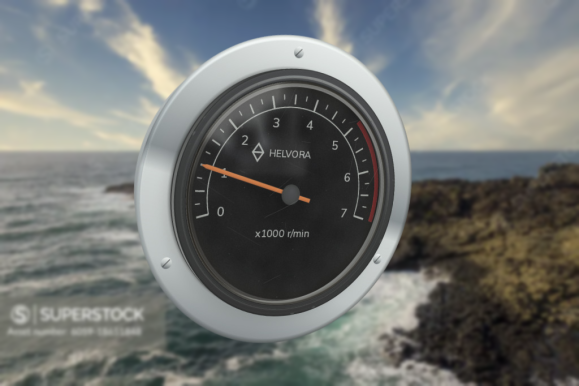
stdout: 1000 rpm
